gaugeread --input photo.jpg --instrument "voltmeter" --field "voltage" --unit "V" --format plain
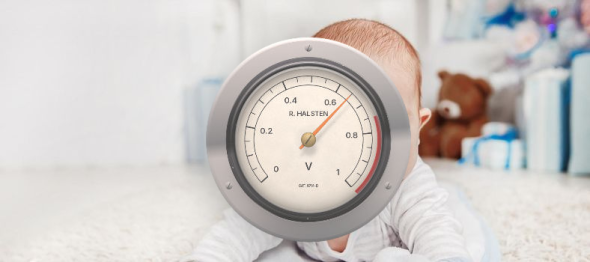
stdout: 0.65 V
